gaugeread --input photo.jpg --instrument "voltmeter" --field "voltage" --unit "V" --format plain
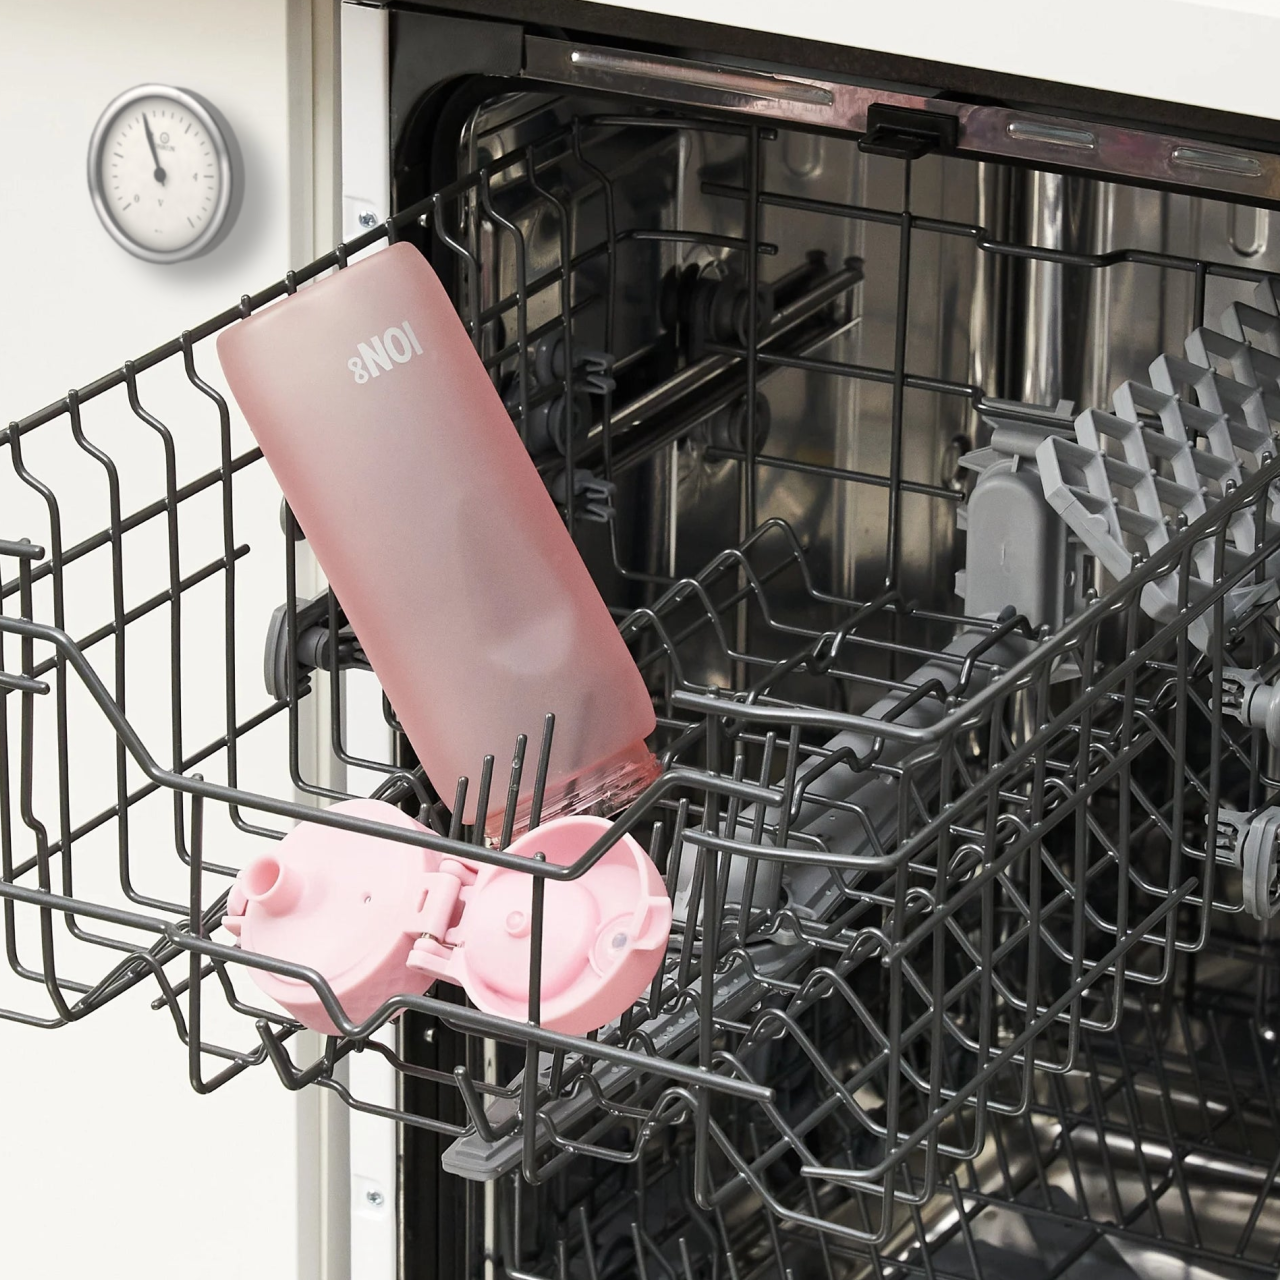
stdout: 2 V
